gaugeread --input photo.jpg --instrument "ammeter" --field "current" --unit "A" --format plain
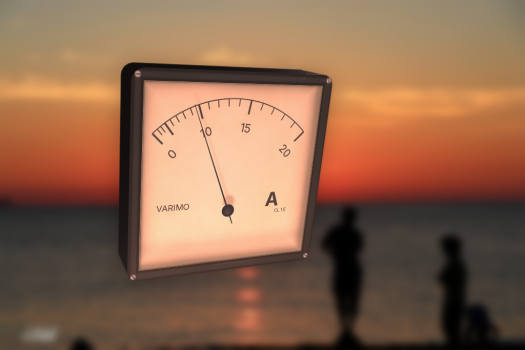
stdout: 9.5 A
